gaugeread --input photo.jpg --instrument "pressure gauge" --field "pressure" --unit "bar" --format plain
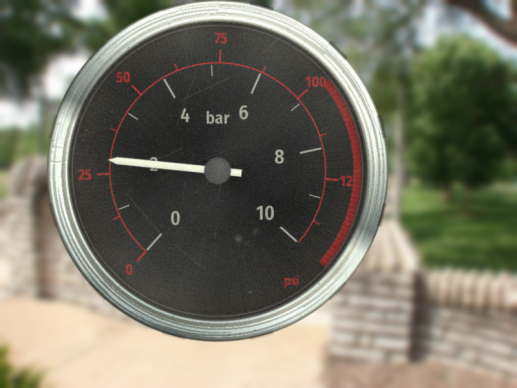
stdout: 2 bar
